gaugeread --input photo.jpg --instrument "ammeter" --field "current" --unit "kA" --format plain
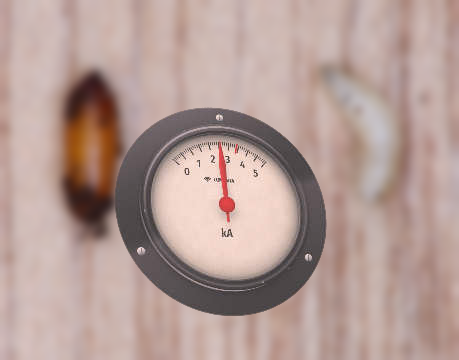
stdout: 2.5 kA
